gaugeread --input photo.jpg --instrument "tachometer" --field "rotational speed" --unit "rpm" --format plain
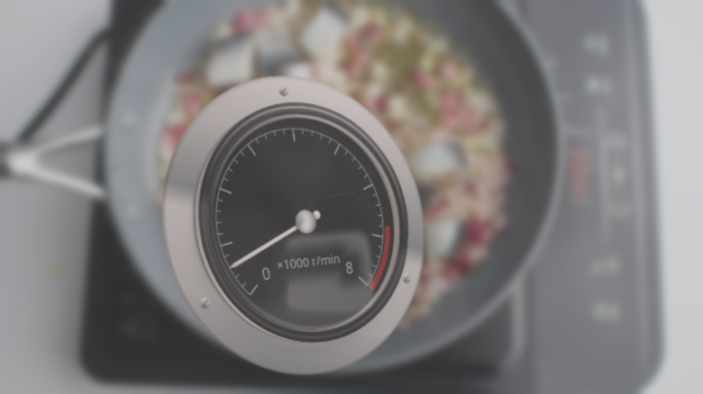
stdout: 600 rpm
